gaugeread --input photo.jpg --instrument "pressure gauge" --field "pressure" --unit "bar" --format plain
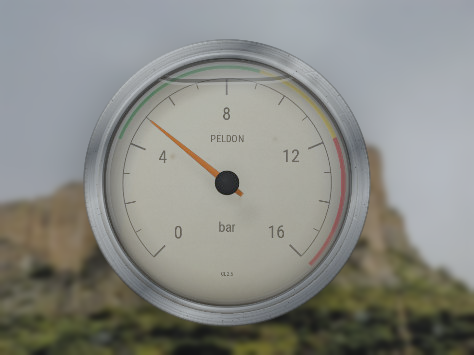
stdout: 5 bar
